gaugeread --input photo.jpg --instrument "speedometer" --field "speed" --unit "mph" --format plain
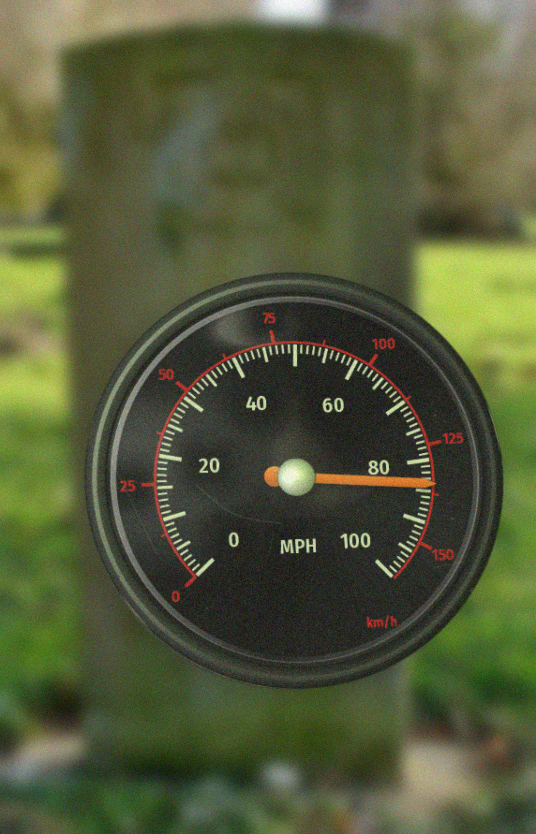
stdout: 84 mph
